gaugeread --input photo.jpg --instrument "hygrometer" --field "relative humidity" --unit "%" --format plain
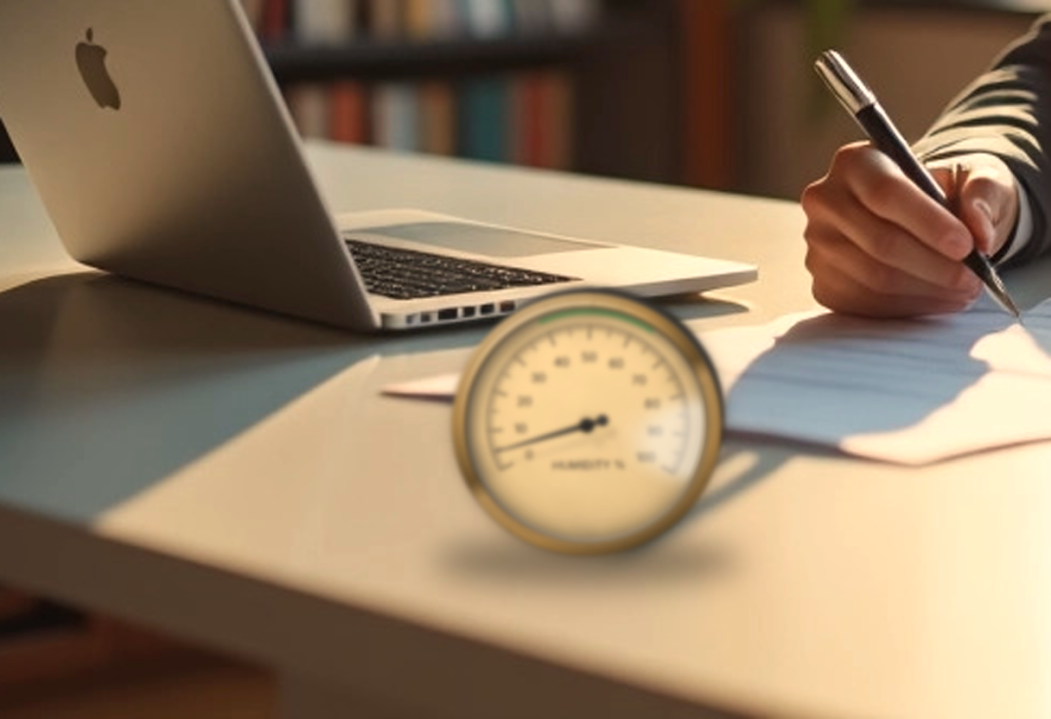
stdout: 5 %
